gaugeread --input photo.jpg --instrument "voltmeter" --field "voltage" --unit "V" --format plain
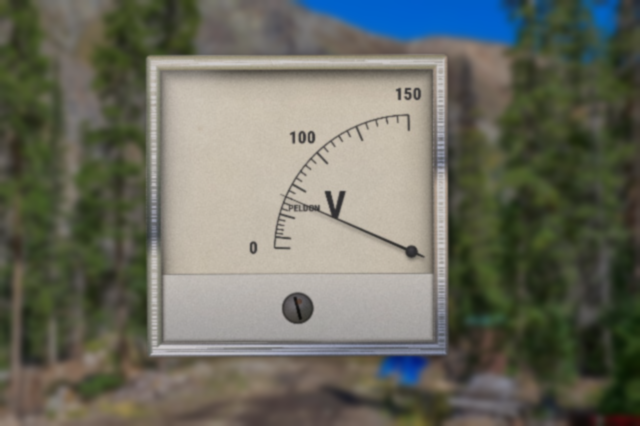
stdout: 65 V
